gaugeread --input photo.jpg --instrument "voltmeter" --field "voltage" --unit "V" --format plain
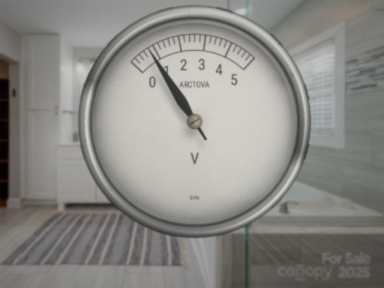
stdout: 0.8 V
